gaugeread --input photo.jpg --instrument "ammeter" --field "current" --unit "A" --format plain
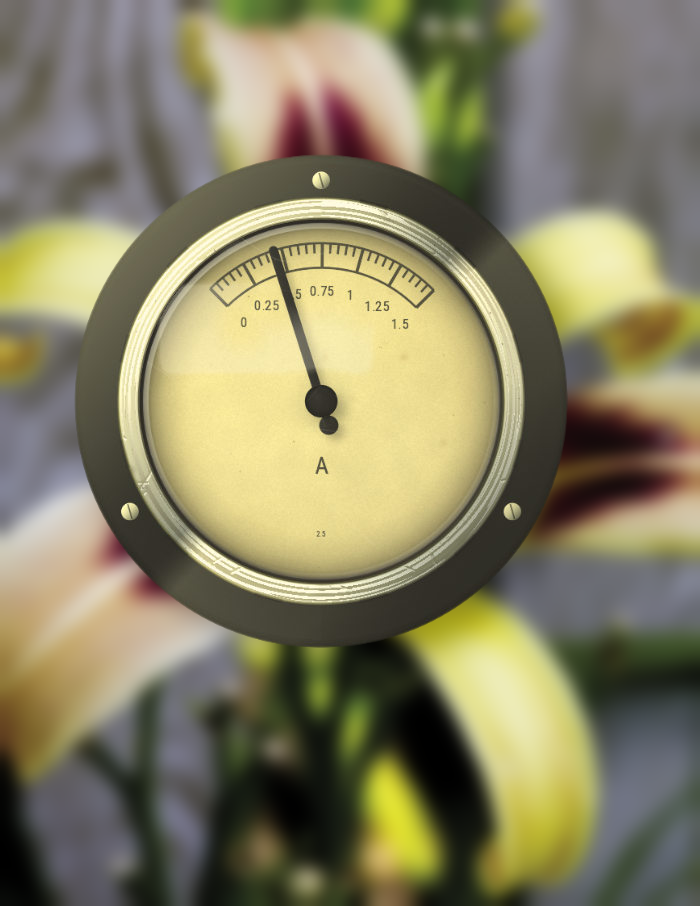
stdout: 0.45 A
